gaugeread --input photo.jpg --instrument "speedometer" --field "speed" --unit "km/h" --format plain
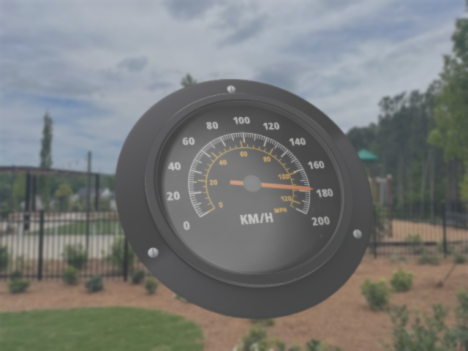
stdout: 180 km/h
